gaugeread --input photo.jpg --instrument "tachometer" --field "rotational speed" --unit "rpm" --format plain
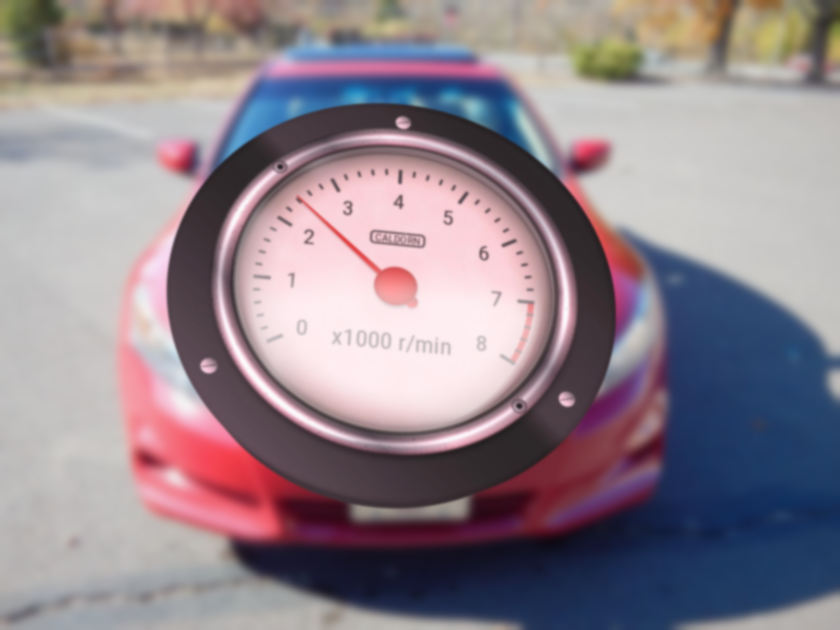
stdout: 2400 rpm
